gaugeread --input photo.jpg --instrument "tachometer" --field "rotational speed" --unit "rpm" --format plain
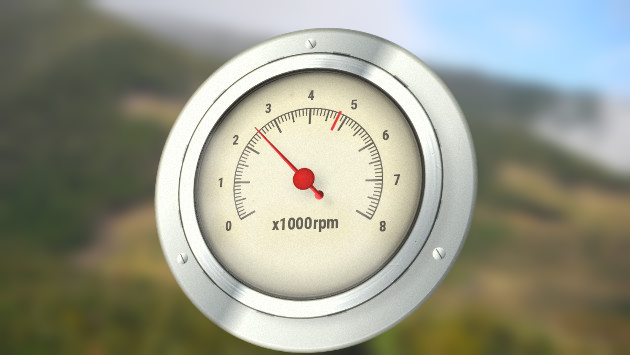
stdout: 2500 rpm
